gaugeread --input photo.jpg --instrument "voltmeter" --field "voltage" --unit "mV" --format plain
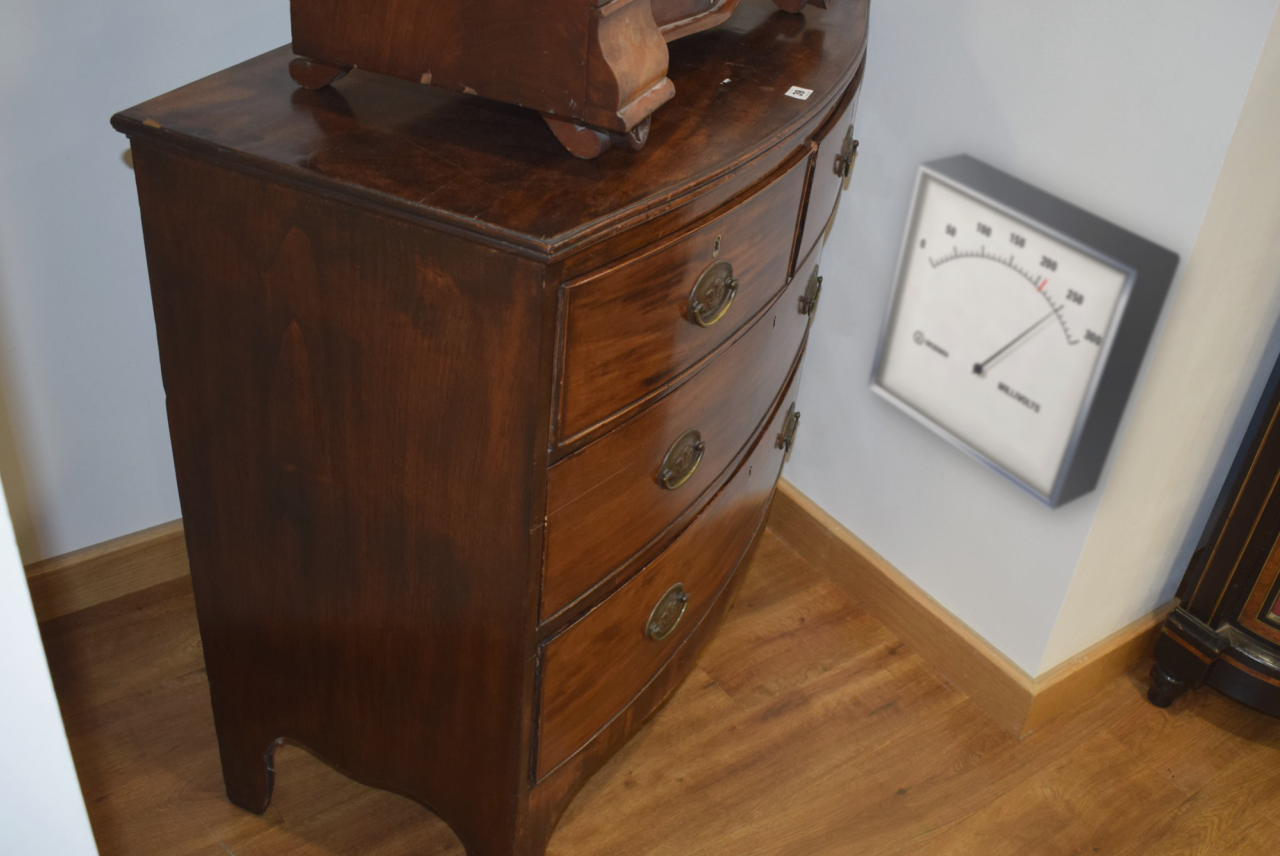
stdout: 250 mV
